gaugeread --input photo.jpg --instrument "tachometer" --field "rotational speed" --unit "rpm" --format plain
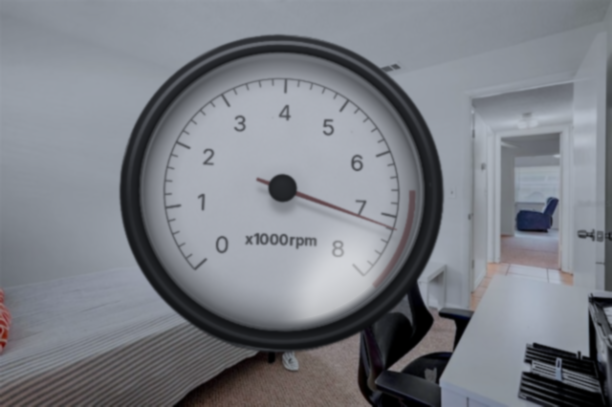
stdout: 7200 rpm
